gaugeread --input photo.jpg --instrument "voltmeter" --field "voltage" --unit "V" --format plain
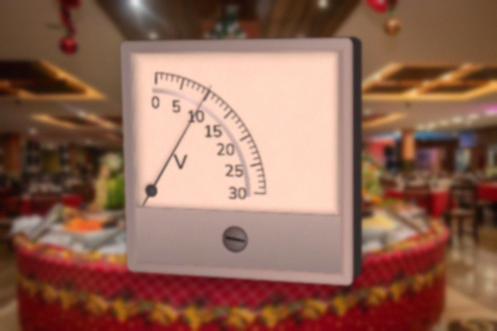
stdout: 10 V
